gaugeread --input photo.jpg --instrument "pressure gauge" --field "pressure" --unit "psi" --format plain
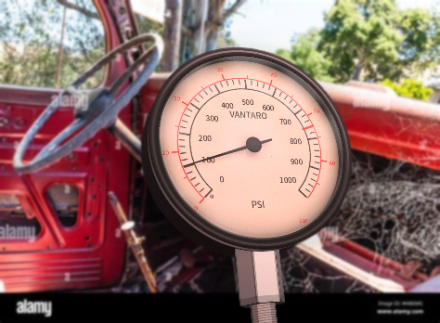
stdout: 100 psi
